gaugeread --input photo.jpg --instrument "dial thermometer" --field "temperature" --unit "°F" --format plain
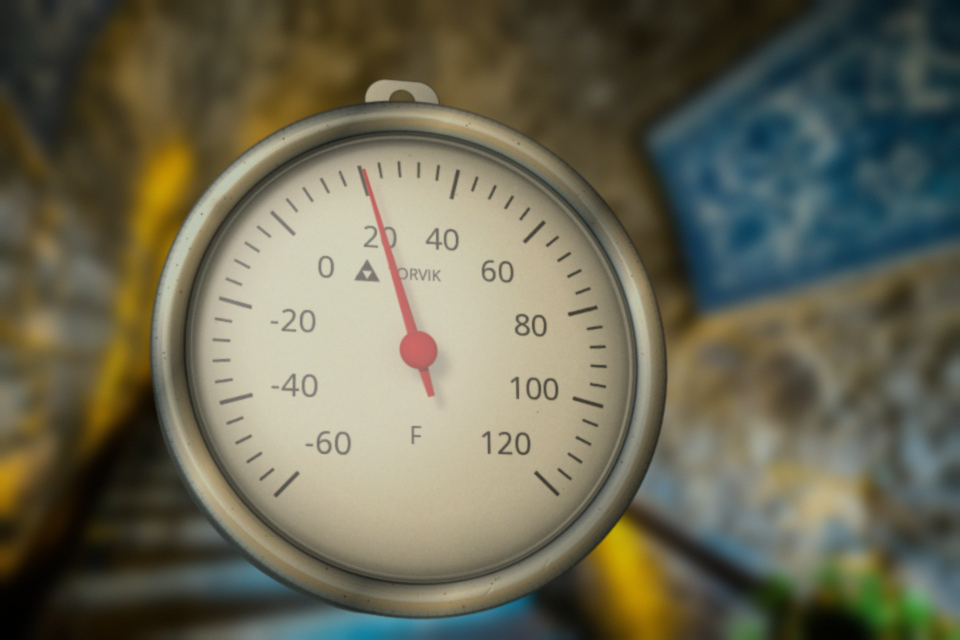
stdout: 20 °F
